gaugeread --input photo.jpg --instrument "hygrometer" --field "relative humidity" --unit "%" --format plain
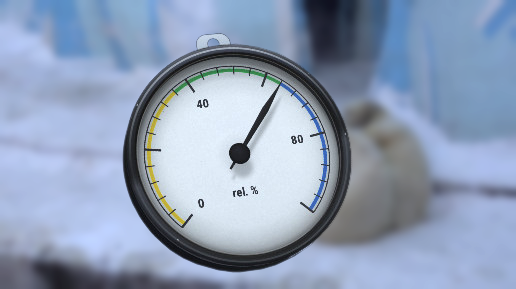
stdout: 64 %
